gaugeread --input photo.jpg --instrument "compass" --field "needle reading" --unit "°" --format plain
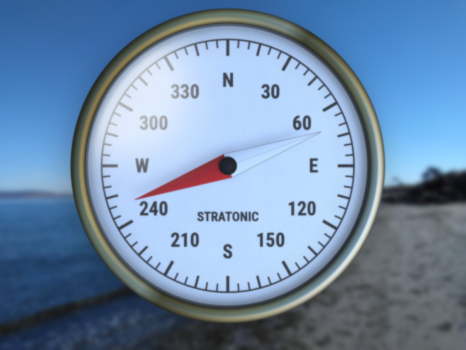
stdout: 250 °
